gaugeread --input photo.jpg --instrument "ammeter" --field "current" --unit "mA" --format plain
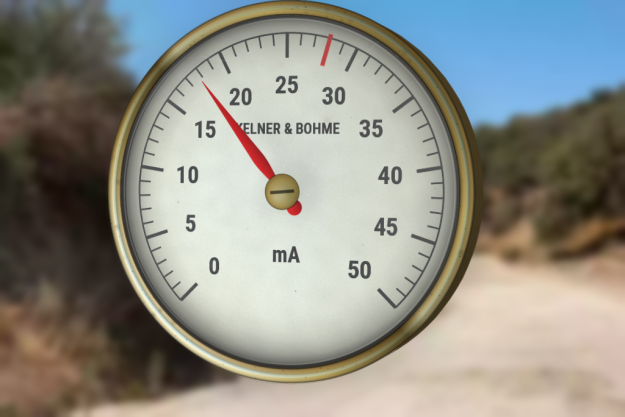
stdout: 18 mA
